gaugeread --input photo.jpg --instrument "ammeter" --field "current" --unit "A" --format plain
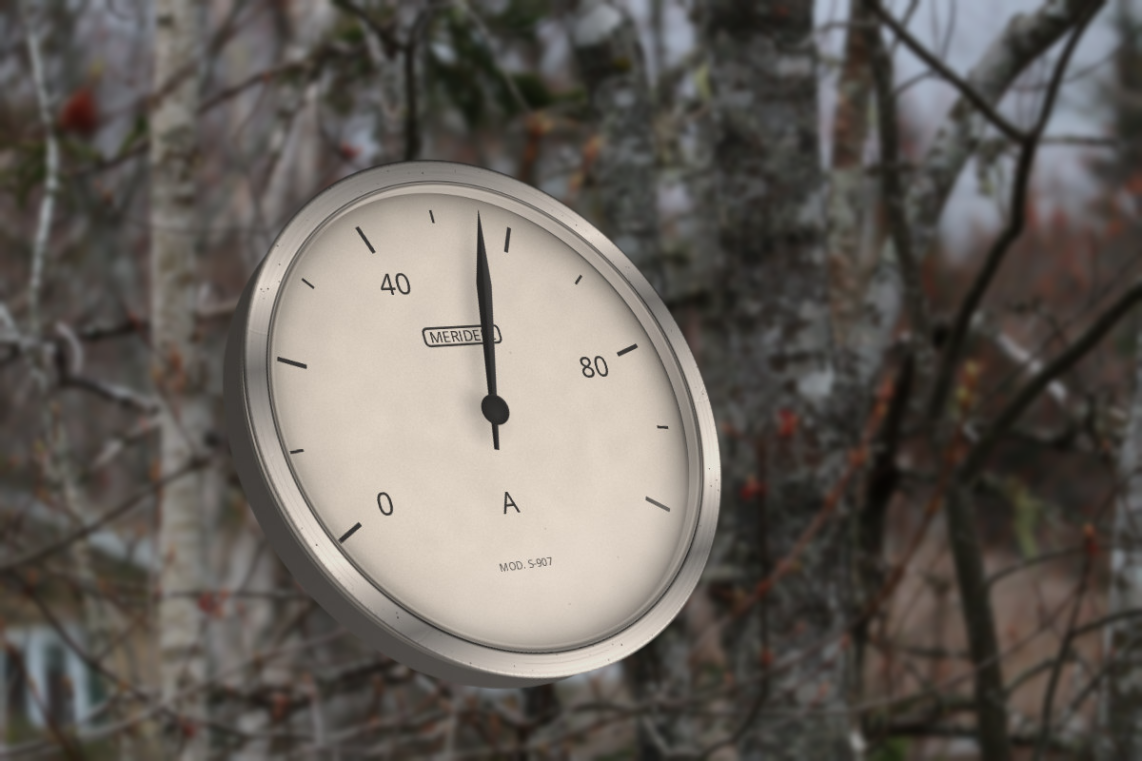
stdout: 55 A
